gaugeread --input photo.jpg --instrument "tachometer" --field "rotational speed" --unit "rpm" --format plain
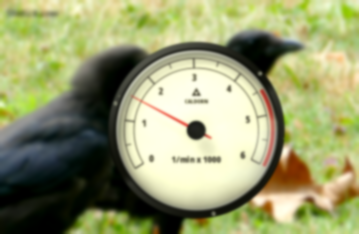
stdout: 1500 rpm
